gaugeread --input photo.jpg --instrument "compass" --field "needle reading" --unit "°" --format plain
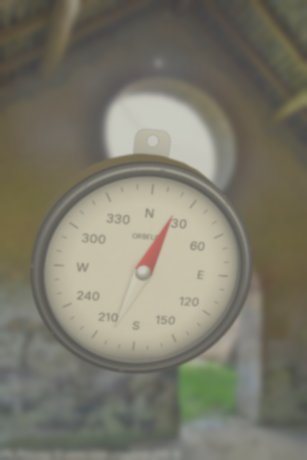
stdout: 20 °
